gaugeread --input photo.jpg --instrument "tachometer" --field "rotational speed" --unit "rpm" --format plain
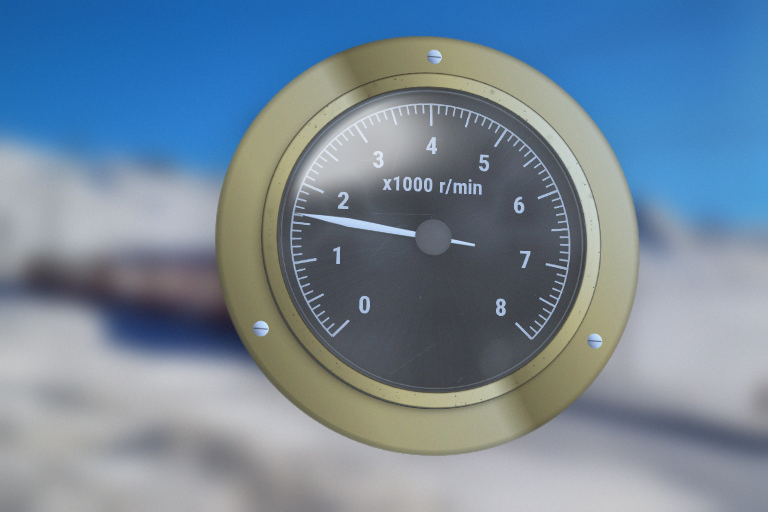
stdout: 1600 rpm
